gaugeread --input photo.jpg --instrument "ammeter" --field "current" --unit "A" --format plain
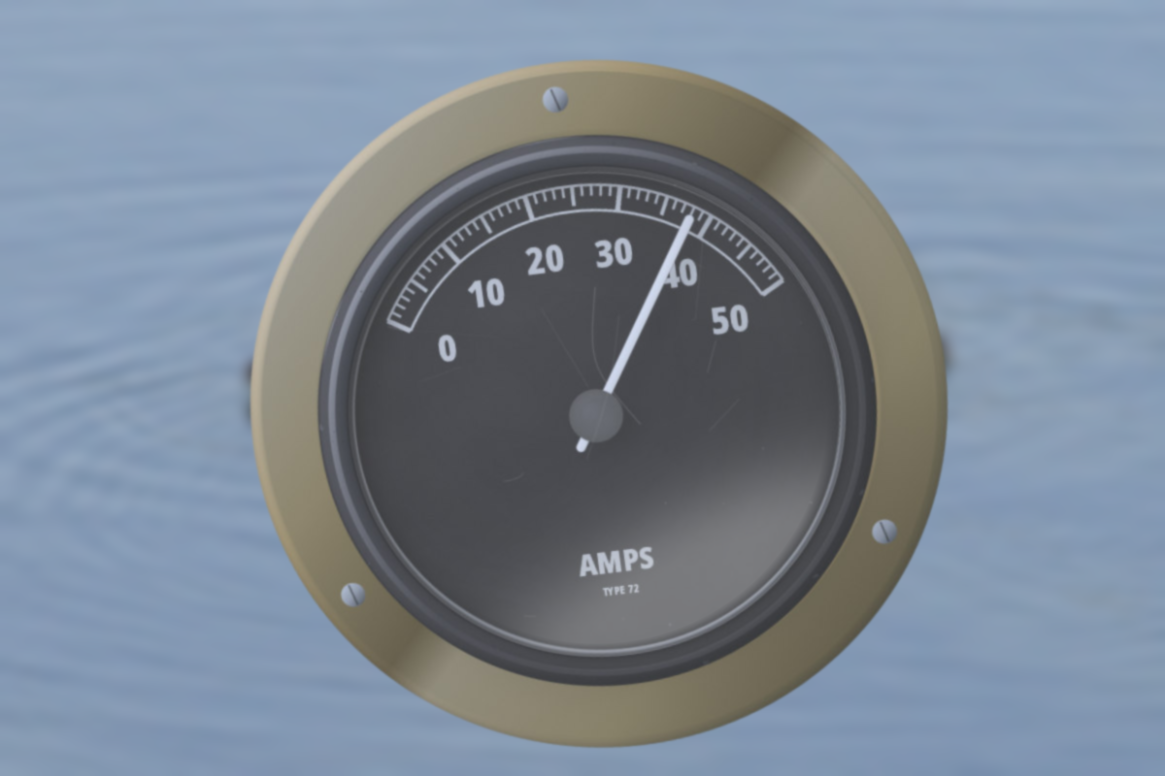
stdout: 38 A
